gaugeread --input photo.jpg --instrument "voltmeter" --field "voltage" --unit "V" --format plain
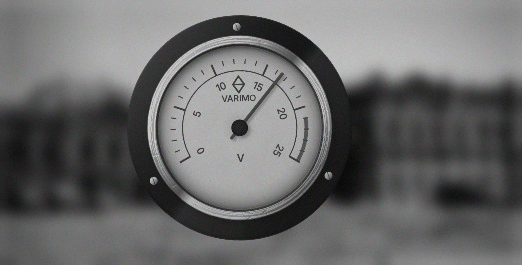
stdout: 16.5 V
